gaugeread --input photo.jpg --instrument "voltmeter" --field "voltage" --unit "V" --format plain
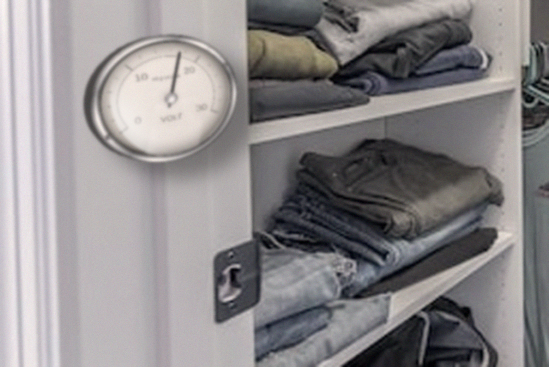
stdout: 17 V
